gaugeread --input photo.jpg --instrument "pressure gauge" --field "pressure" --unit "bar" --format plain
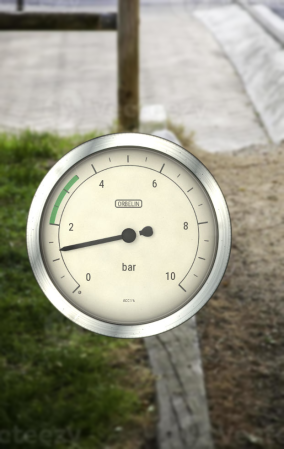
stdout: 1.25 bar
